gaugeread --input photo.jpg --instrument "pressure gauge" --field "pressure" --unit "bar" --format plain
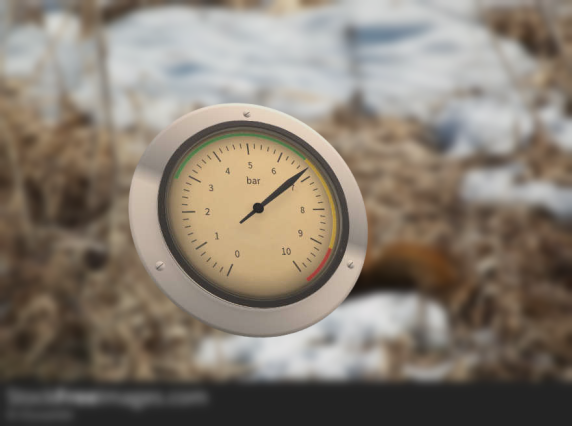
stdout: 6.8 bar
